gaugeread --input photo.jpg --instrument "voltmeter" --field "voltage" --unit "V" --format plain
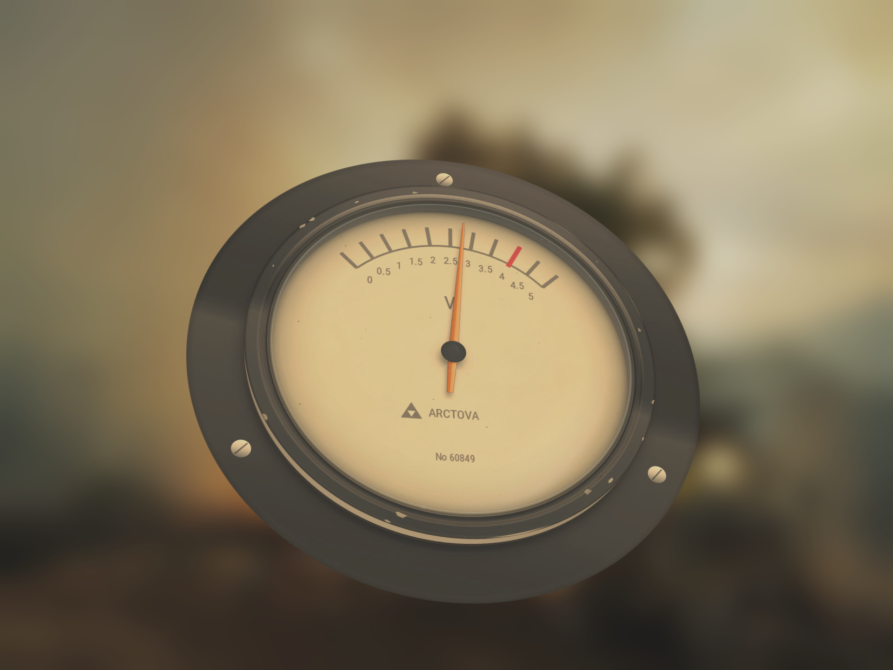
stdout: 2.75 V
